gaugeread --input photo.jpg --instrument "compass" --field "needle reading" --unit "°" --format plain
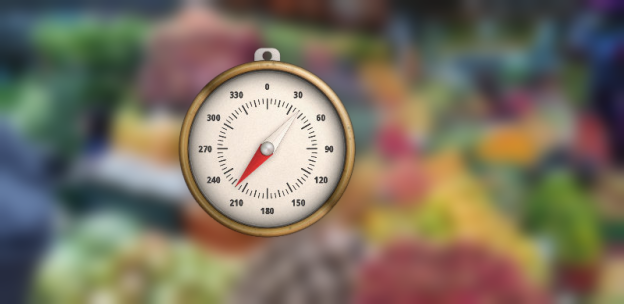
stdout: 220 °
